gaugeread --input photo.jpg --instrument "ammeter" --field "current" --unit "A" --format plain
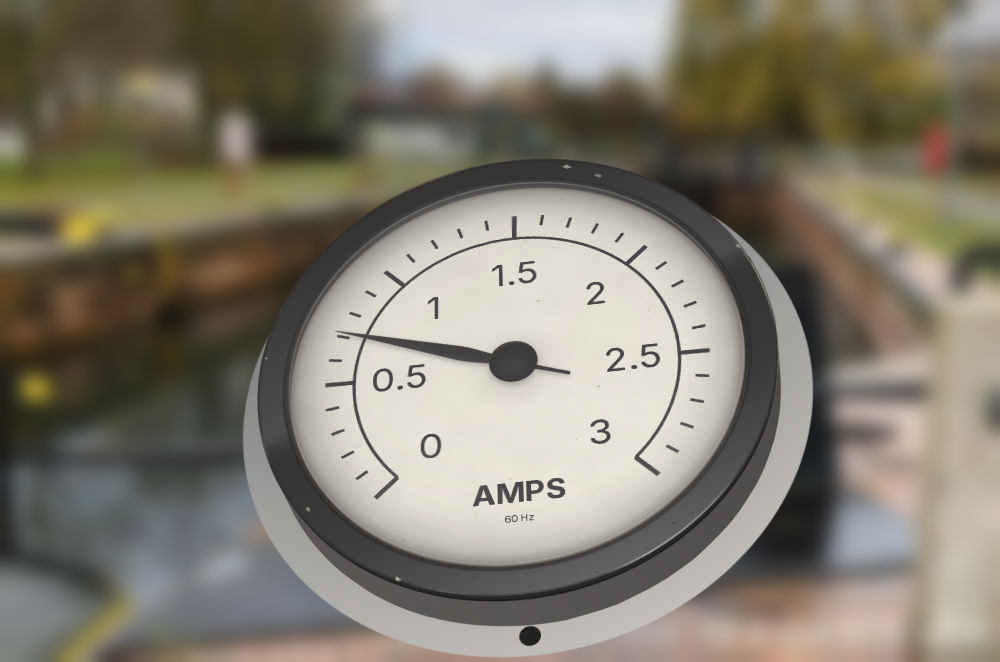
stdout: 0.7 A
